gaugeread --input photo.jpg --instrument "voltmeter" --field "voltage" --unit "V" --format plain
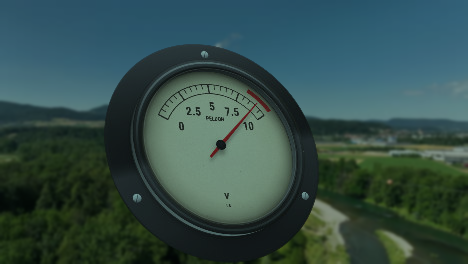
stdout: 9 V
